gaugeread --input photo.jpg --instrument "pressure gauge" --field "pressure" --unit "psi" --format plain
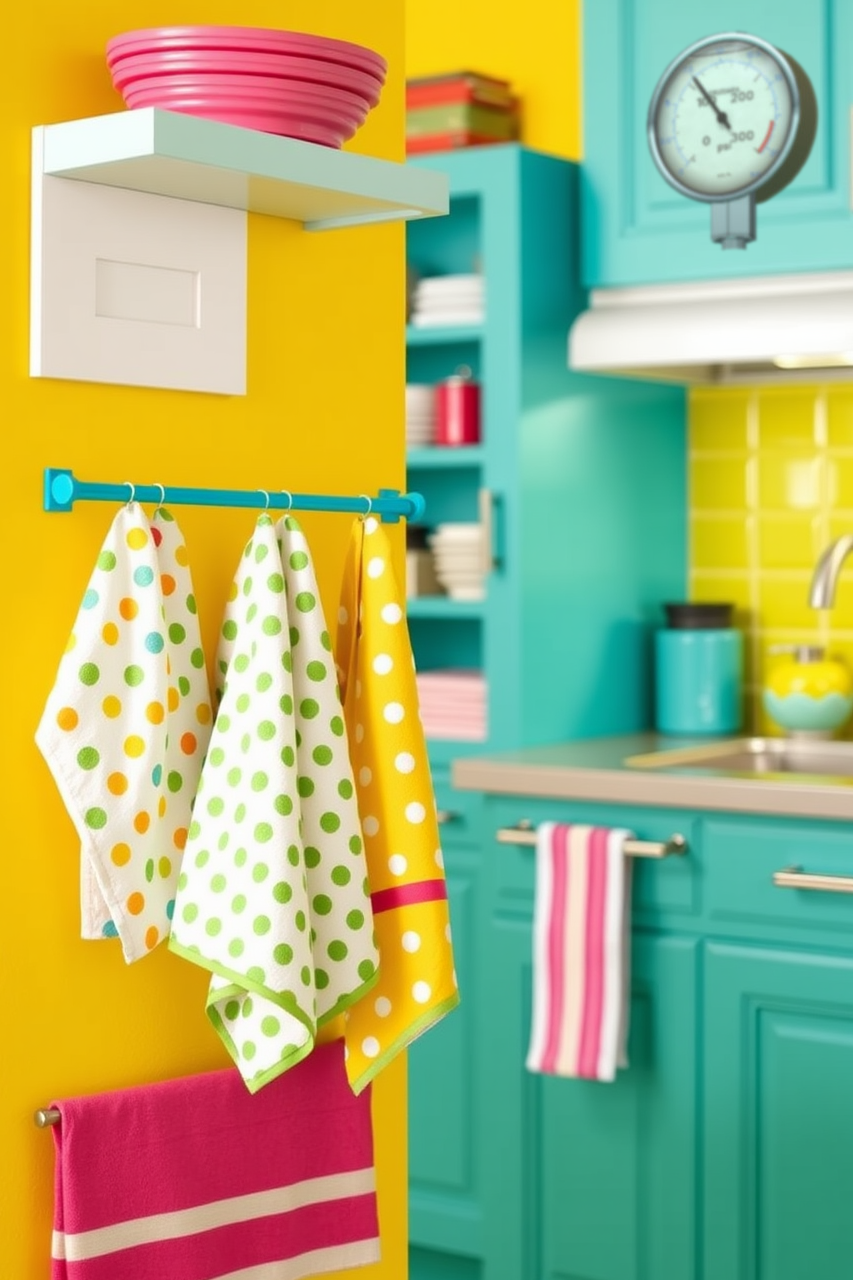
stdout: 110 psi
